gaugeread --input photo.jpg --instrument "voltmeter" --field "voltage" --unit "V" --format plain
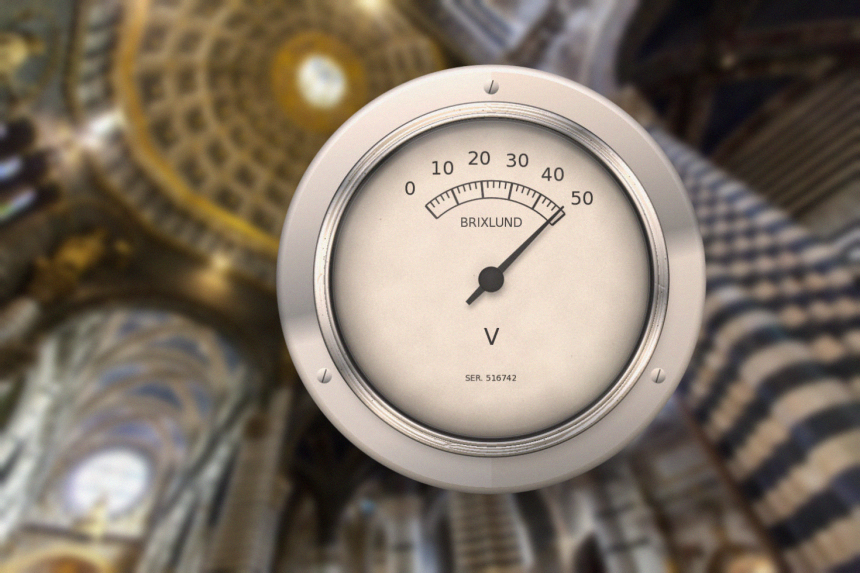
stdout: 48 V
